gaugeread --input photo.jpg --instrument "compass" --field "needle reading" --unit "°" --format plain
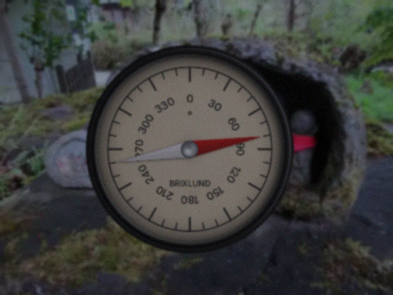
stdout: 80 °
